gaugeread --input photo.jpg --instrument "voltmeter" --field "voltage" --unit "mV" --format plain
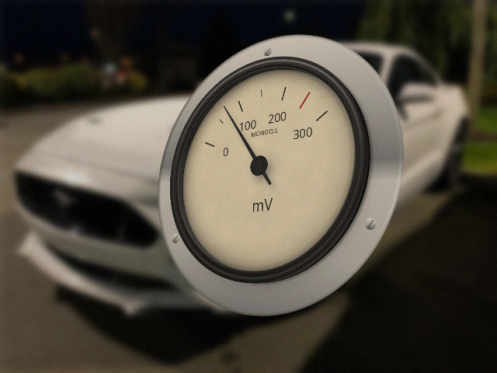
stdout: 75 mV
